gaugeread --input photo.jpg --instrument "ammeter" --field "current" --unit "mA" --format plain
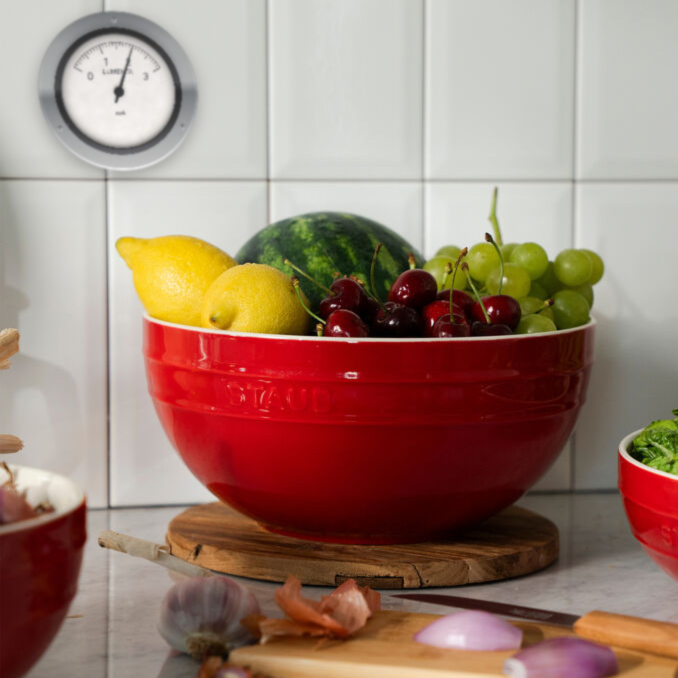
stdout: 2 mA
